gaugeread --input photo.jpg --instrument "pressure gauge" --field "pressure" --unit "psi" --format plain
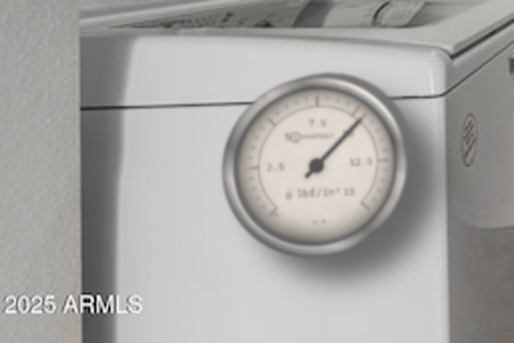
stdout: 10 psi
